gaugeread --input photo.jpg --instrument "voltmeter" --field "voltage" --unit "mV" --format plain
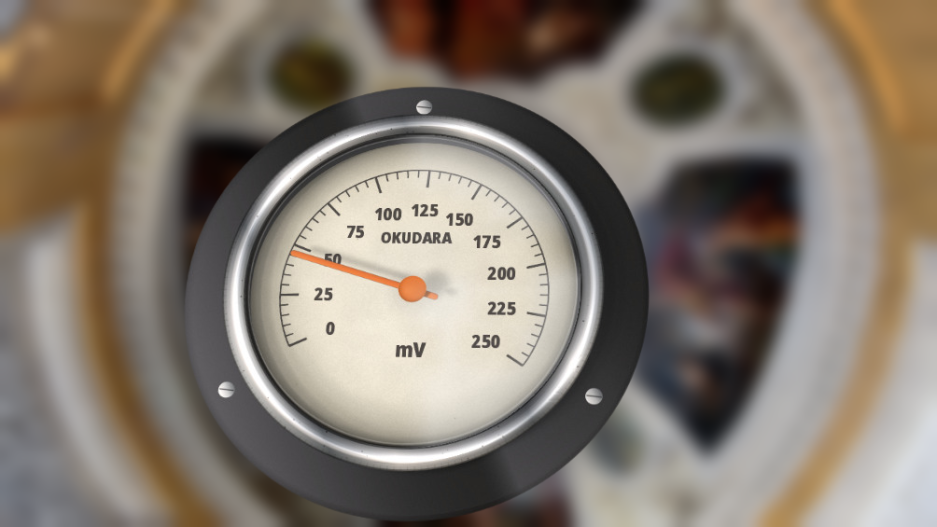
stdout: 45 mV
